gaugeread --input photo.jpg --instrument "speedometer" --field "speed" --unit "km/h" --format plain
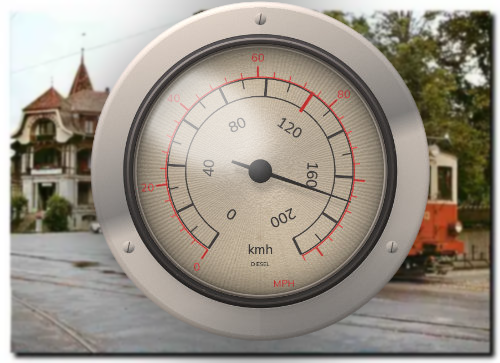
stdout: 170 km/h
